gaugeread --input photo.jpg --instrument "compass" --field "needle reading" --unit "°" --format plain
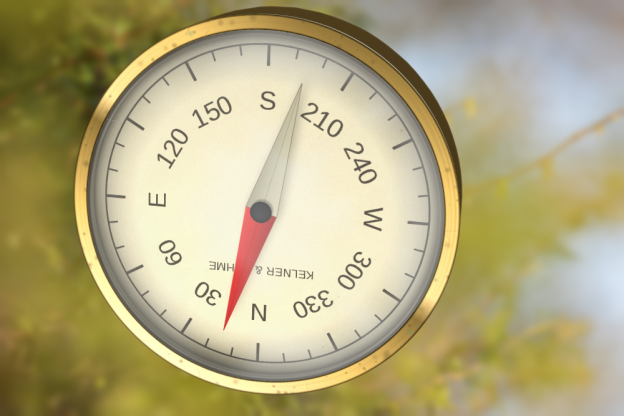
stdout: 15 °
